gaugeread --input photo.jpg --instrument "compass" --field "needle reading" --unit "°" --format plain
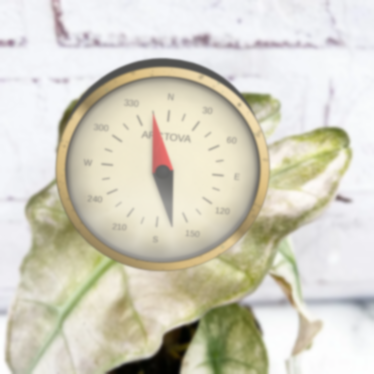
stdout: 345 °
